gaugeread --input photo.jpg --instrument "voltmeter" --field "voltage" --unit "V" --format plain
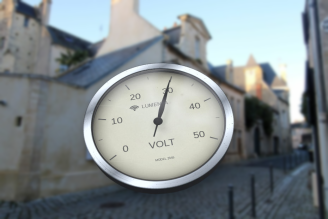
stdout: 30 V
